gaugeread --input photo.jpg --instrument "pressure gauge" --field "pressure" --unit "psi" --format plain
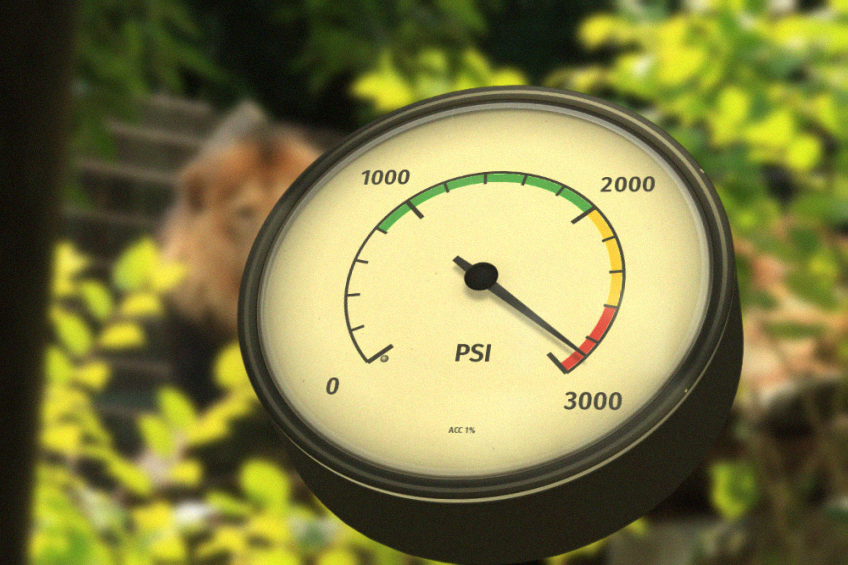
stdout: 2900 psi
